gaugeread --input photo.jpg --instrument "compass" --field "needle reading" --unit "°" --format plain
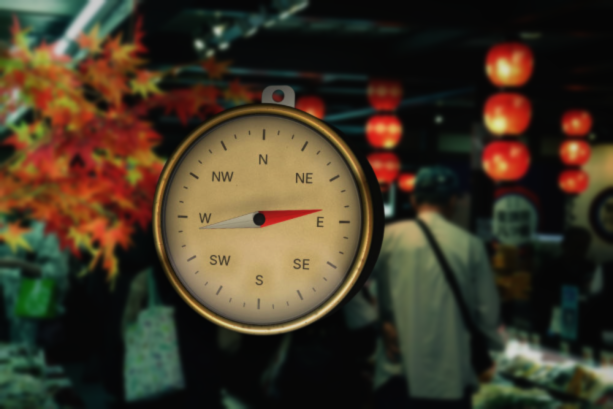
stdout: 80 °
